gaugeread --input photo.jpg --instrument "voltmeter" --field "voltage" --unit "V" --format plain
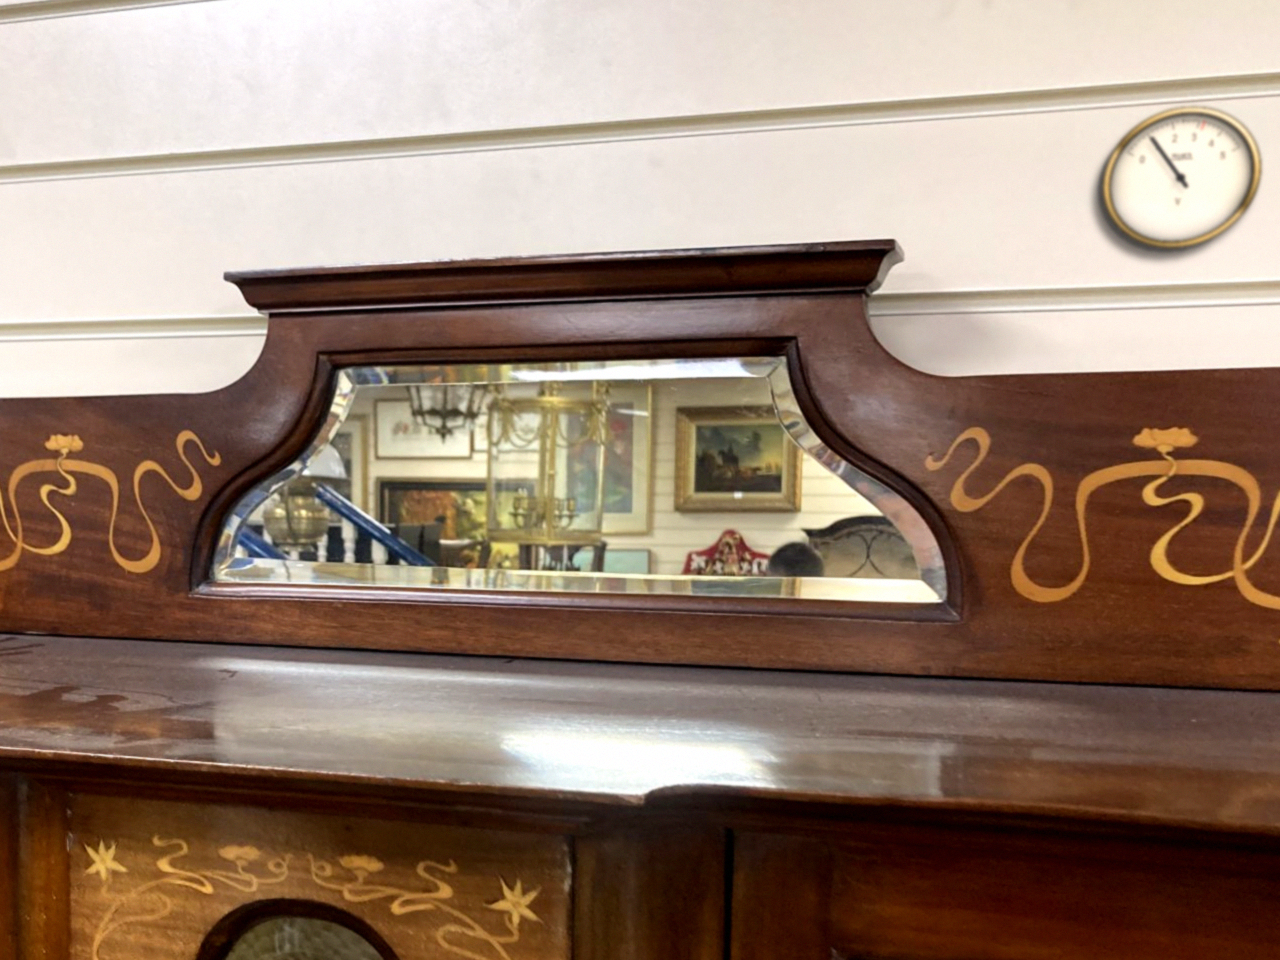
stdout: 1 V
